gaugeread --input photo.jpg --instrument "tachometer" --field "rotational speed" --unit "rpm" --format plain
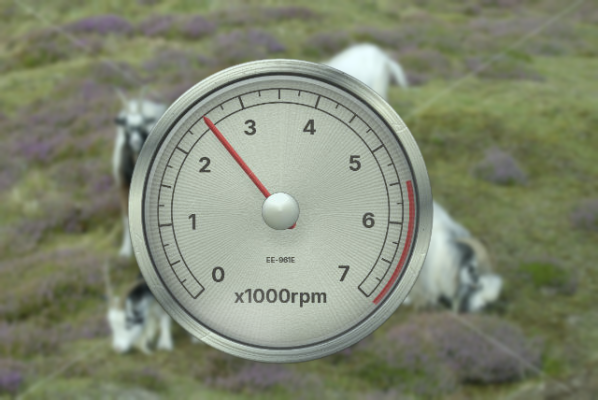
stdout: 2500 rpm
